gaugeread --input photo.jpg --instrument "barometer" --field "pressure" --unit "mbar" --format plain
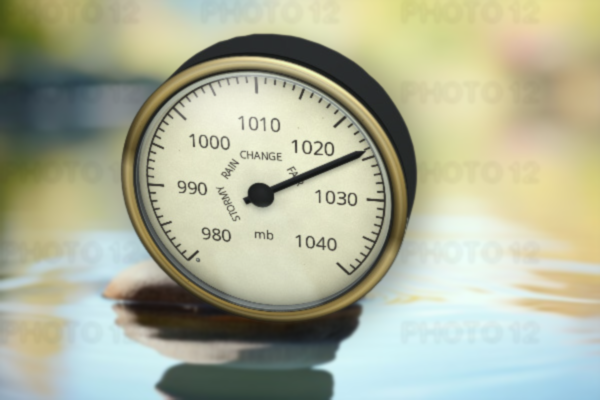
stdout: 1024 mbar
